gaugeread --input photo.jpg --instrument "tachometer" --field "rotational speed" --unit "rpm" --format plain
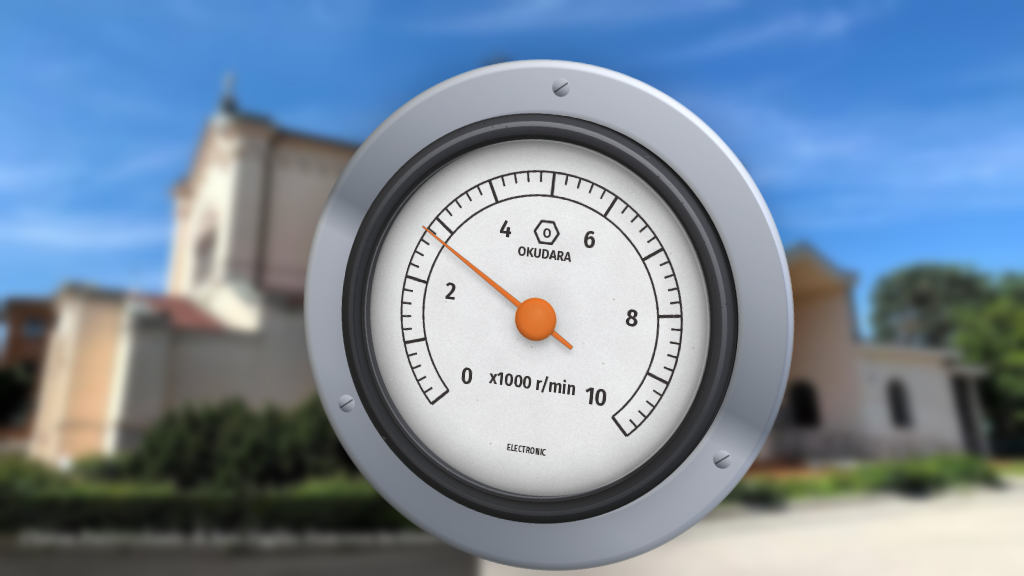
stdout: 2800 rpm
